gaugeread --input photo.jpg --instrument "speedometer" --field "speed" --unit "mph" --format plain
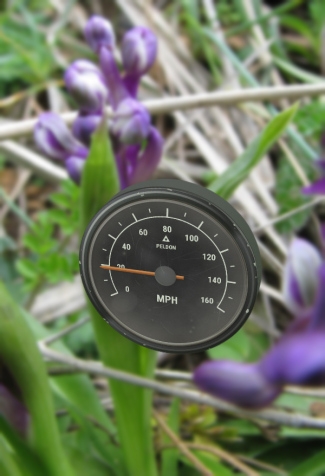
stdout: 20 mph
